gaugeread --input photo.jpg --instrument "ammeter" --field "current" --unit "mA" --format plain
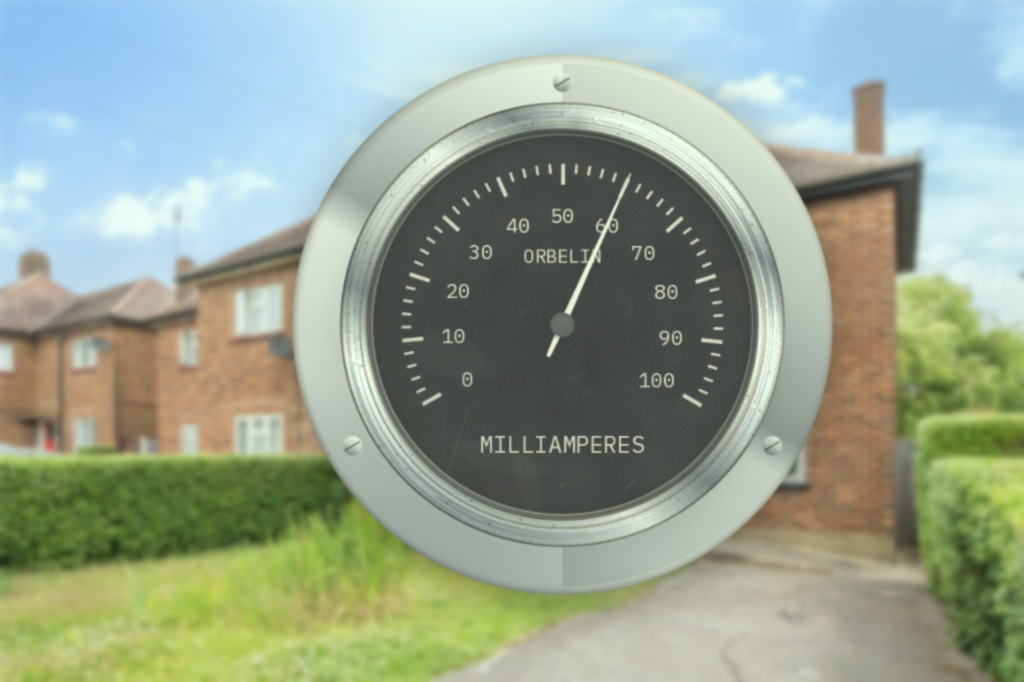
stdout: 60 mA
